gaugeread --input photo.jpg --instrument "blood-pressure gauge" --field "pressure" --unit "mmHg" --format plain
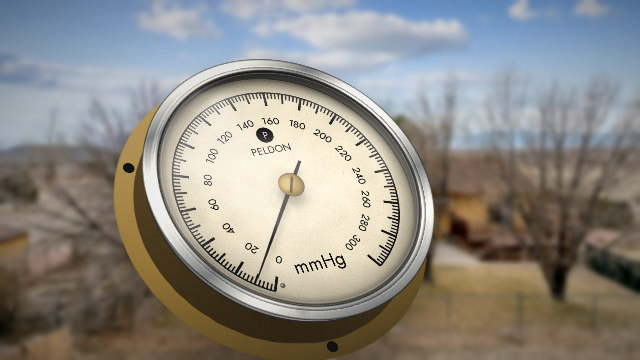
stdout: 10 mmHg
